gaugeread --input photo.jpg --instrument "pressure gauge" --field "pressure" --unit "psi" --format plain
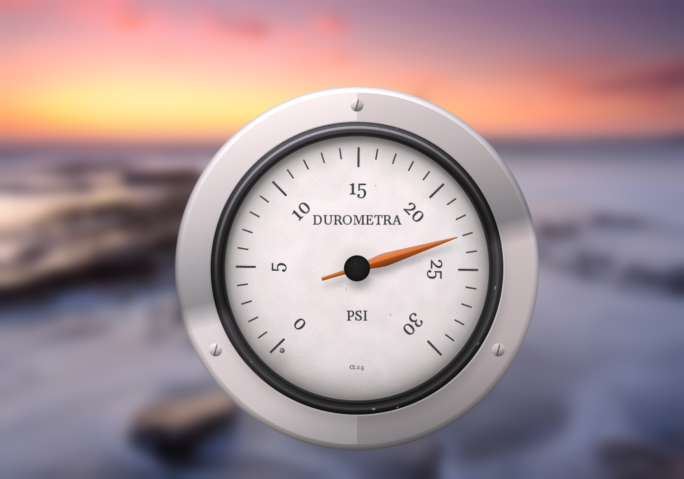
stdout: 23 psi
